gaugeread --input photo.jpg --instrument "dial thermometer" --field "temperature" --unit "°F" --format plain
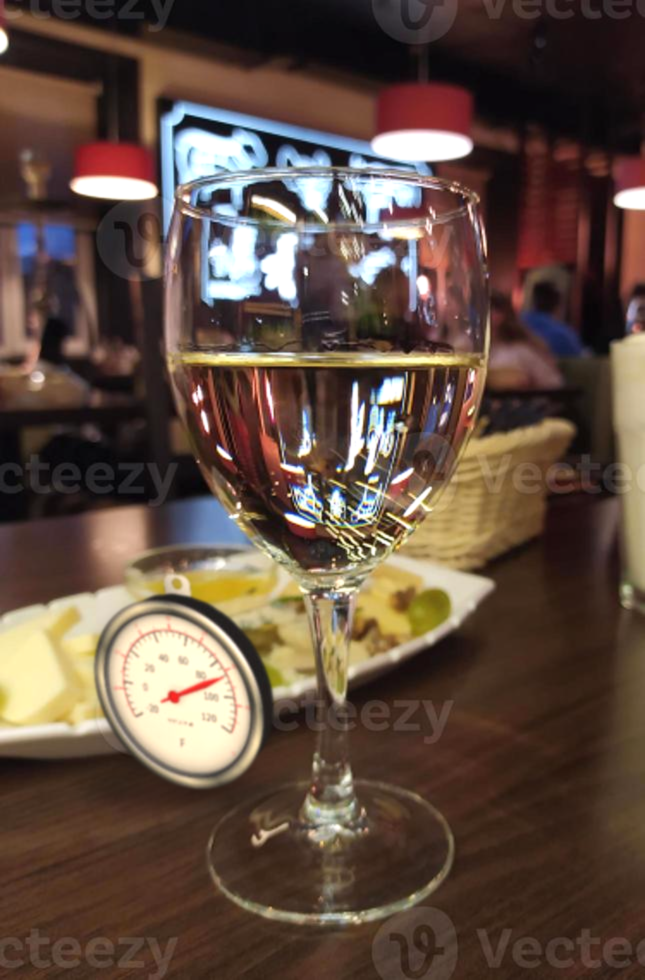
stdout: 88 °F
